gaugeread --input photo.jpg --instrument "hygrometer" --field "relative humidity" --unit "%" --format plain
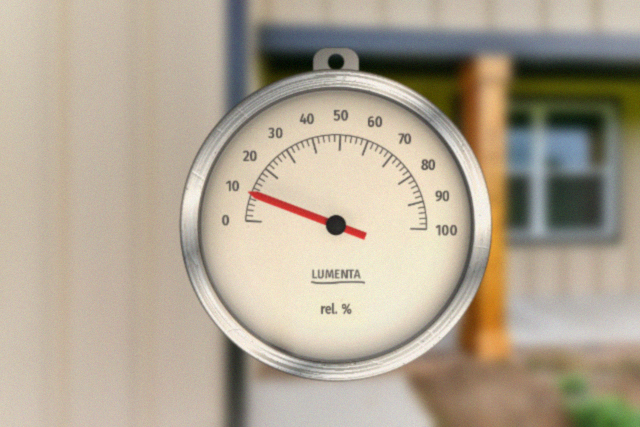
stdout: 10 %
